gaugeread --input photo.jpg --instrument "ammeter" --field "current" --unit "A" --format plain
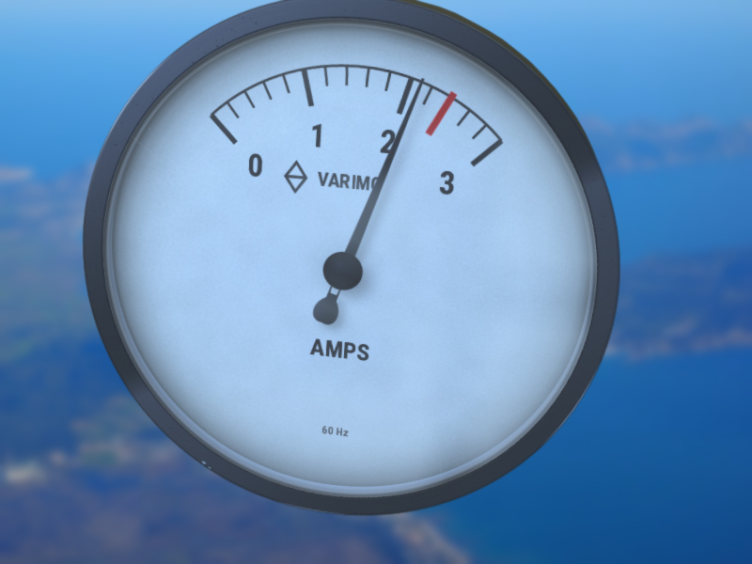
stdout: 2.1 A
